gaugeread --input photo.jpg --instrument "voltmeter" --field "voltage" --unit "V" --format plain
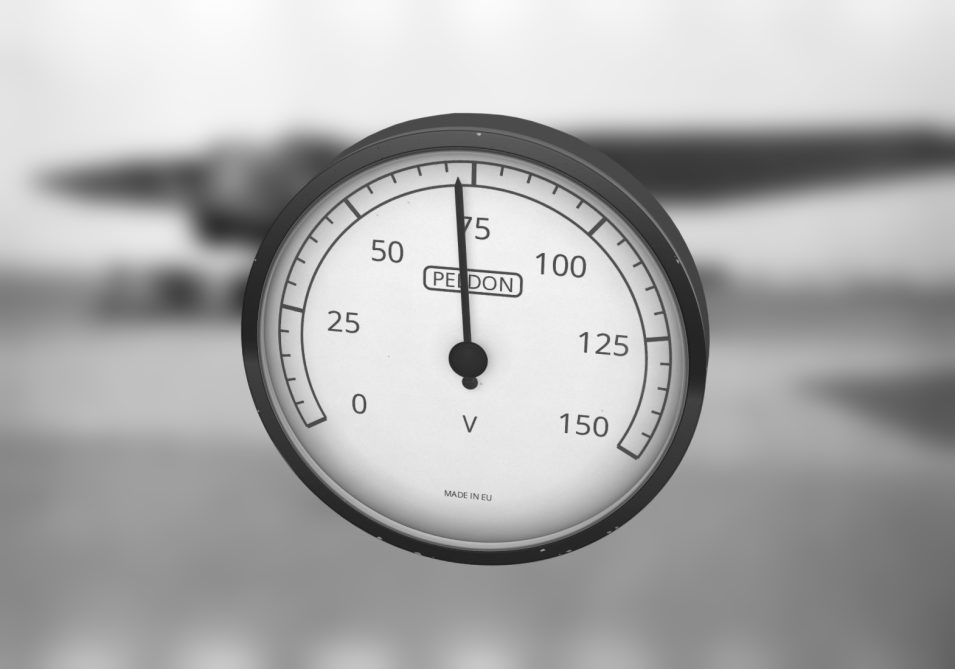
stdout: 72.5 V
